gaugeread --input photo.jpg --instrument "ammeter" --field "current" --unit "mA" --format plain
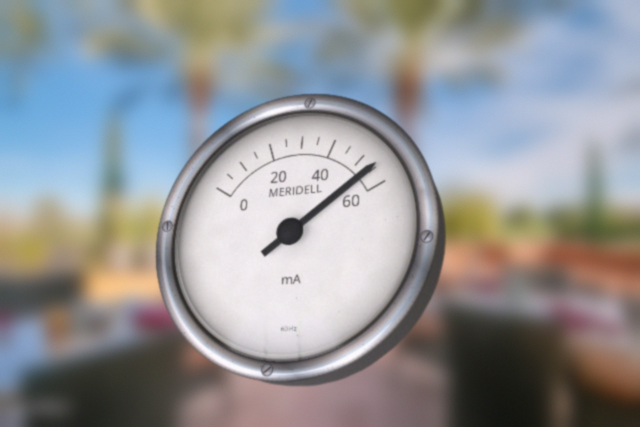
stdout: 55 mA
